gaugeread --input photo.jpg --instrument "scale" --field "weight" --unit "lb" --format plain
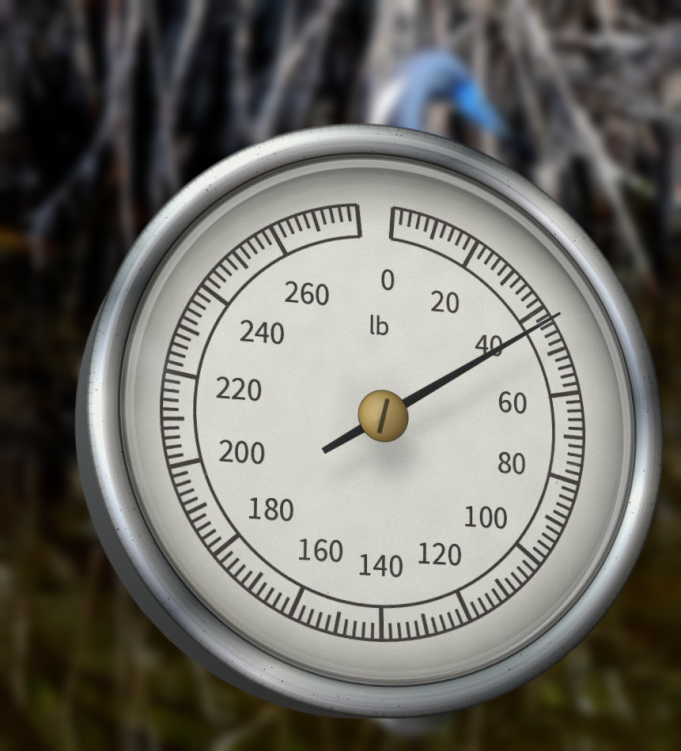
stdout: 43 lb
